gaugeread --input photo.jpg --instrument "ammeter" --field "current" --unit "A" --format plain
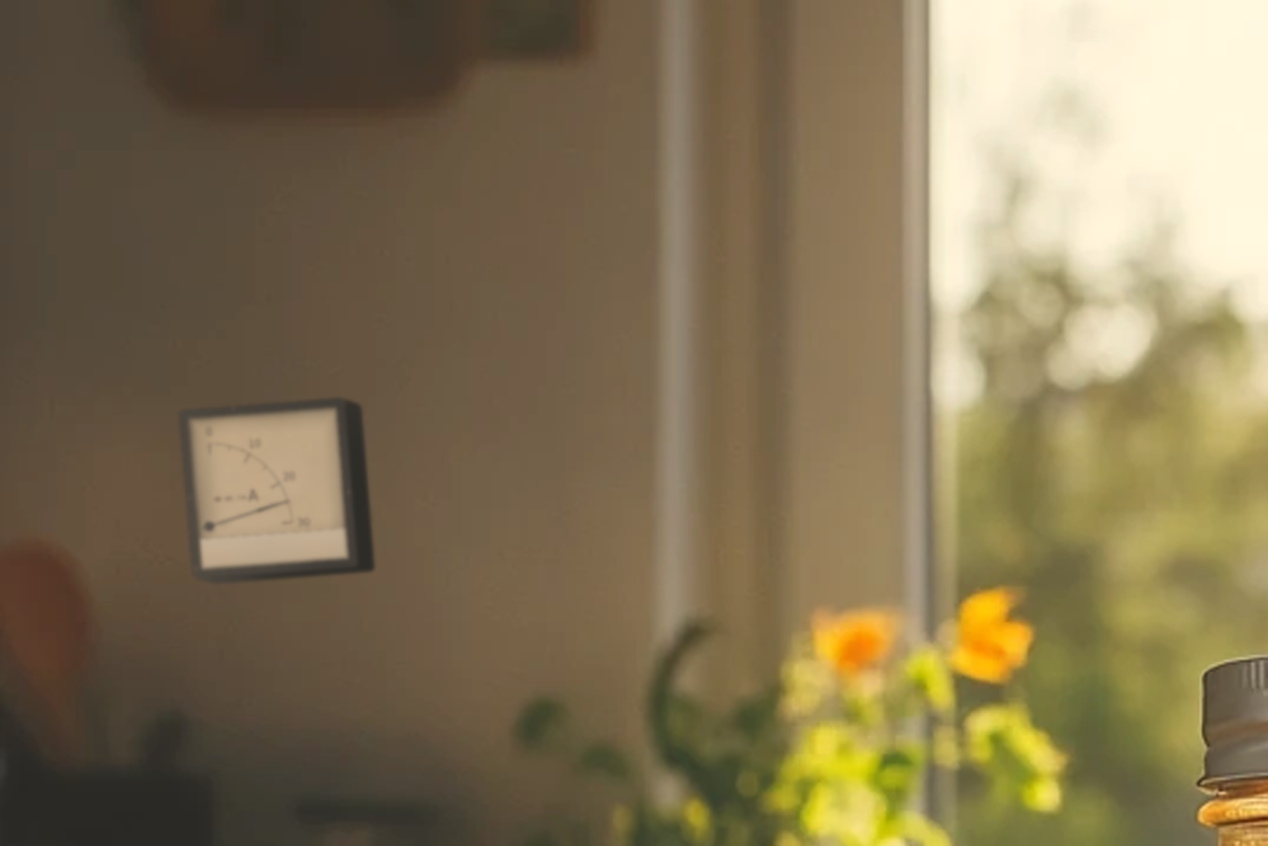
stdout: 25 A
